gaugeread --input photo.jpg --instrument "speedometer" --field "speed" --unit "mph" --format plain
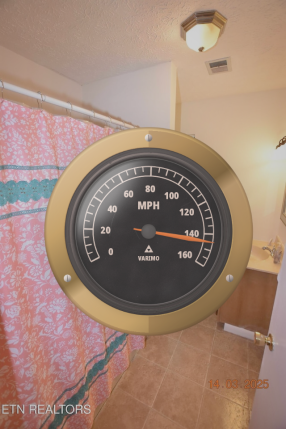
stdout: 145 mph
